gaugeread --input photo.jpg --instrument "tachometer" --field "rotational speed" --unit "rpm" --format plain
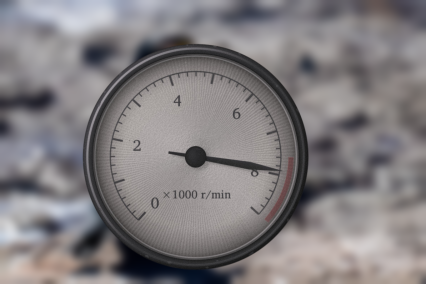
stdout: 7900 rpm
